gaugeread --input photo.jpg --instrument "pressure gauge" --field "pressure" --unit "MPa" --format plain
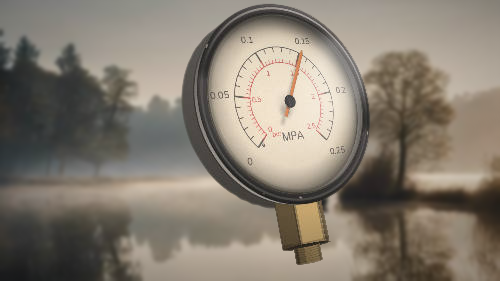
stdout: 0.15 MPa
